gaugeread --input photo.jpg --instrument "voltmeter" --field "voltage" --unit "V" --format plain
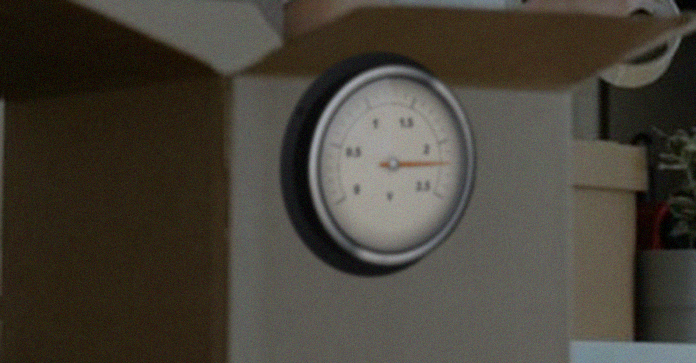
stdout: 2.2 V
